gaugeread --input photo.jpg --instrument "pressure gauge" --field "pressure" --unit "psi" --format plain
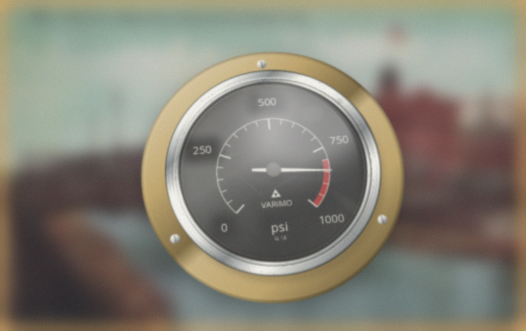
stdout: 850 psi
